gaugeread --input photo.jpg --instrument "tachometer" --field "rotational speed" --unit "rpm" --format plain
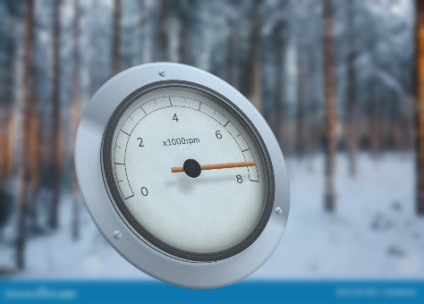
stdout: 7500 rpm
